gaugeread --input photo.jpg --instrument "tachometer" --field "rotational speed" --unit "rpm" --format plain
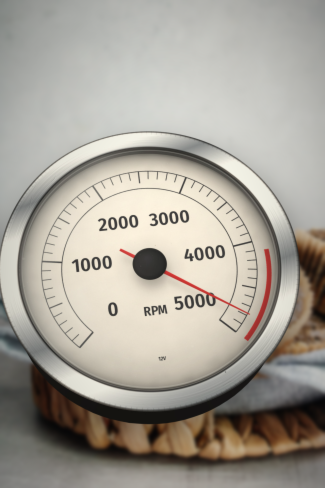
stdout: 4800 rpm
